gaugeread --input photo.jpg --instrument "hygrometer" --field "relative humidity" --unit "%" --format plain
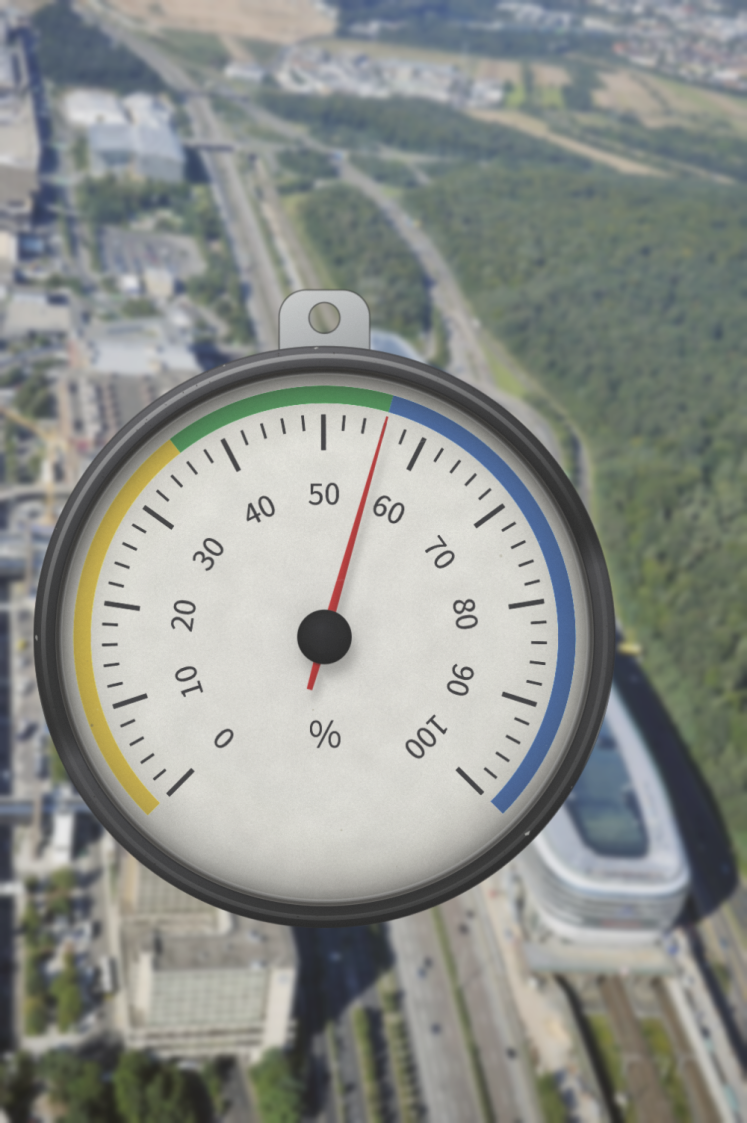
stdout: 56 %
